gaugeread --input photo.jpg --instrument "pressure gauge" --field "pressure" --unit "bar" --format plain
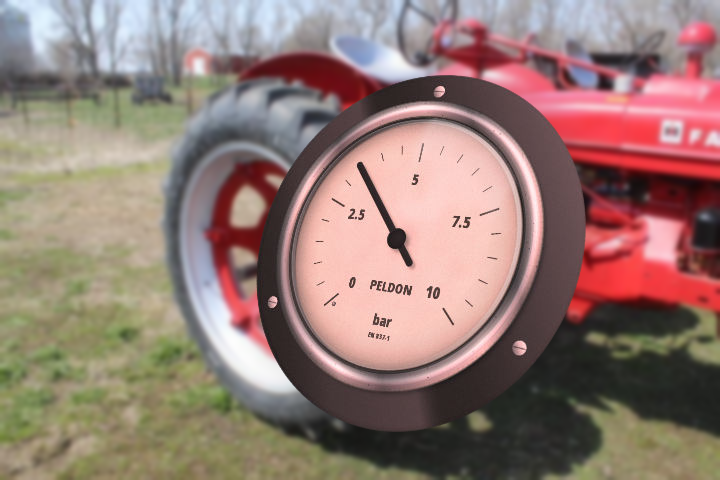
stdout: 3.5 bar
